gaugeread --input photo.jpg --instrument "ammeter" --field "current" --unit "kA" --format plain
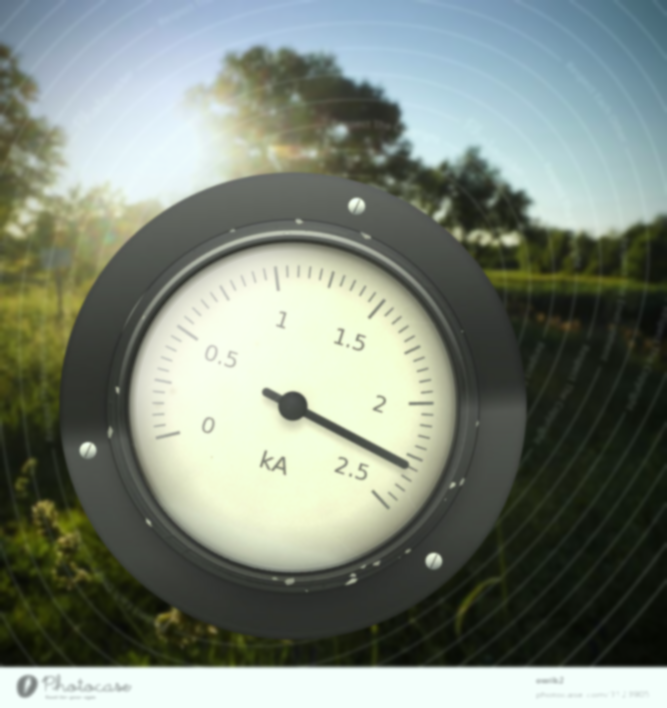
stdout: 2.3 kA
